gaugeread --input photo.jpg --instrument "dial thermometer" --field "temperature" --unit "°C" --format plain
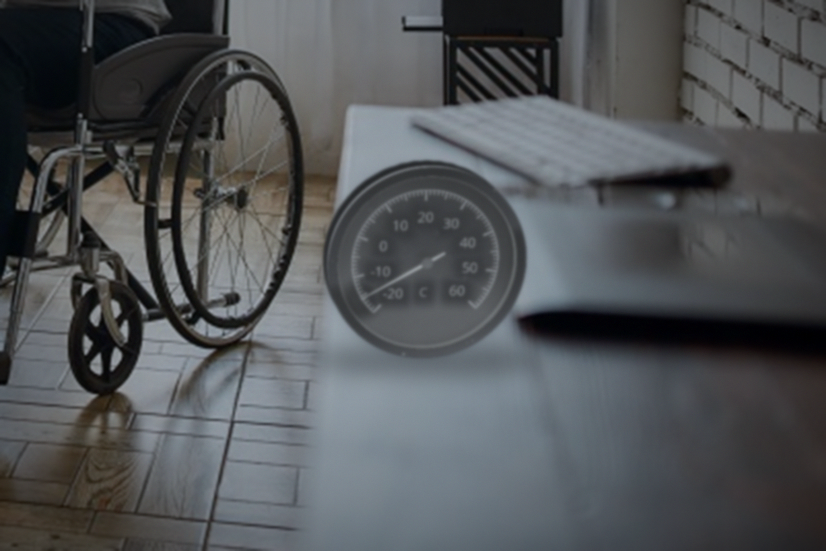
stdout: -15 °C
